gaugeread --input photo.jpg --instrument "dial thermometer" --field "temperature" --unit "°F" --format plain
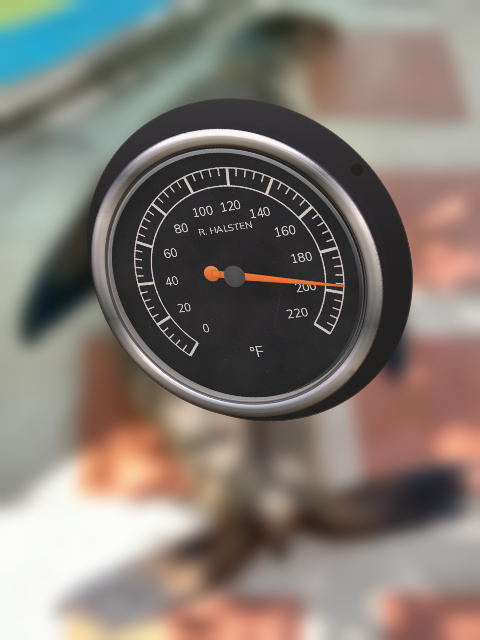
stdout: 196 °F
